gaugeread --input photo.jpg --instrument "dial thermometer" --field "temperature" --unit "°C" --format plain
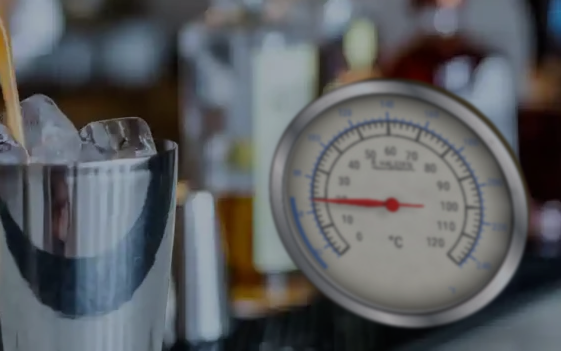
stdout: 20 °C
